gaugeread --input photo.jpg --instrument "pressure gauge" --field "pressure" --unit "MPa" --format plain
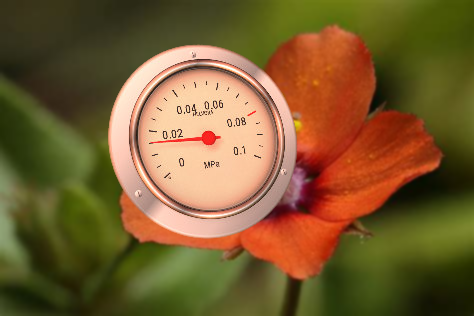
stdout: 0.015 MPa
